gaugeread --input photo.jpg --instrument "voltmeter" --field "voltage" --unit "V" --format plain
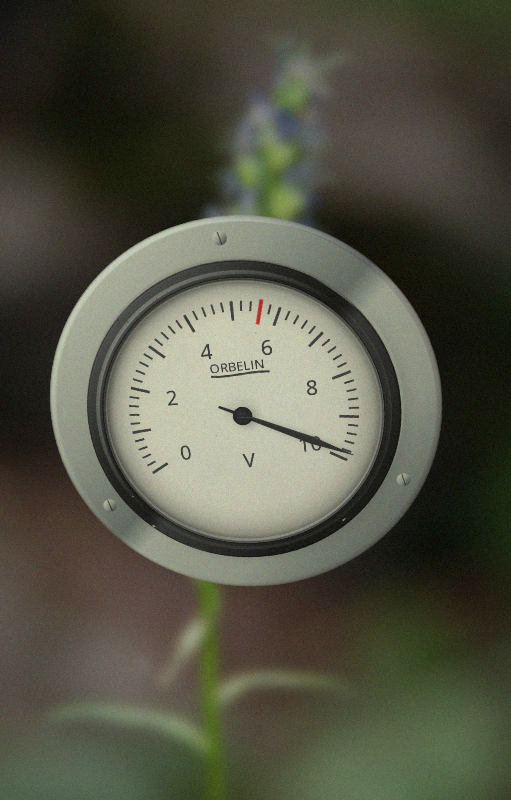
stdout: 9.8 V
